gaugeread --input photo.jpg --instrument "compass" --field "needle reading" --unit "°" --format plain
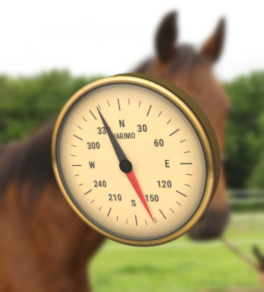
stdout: 160 °
